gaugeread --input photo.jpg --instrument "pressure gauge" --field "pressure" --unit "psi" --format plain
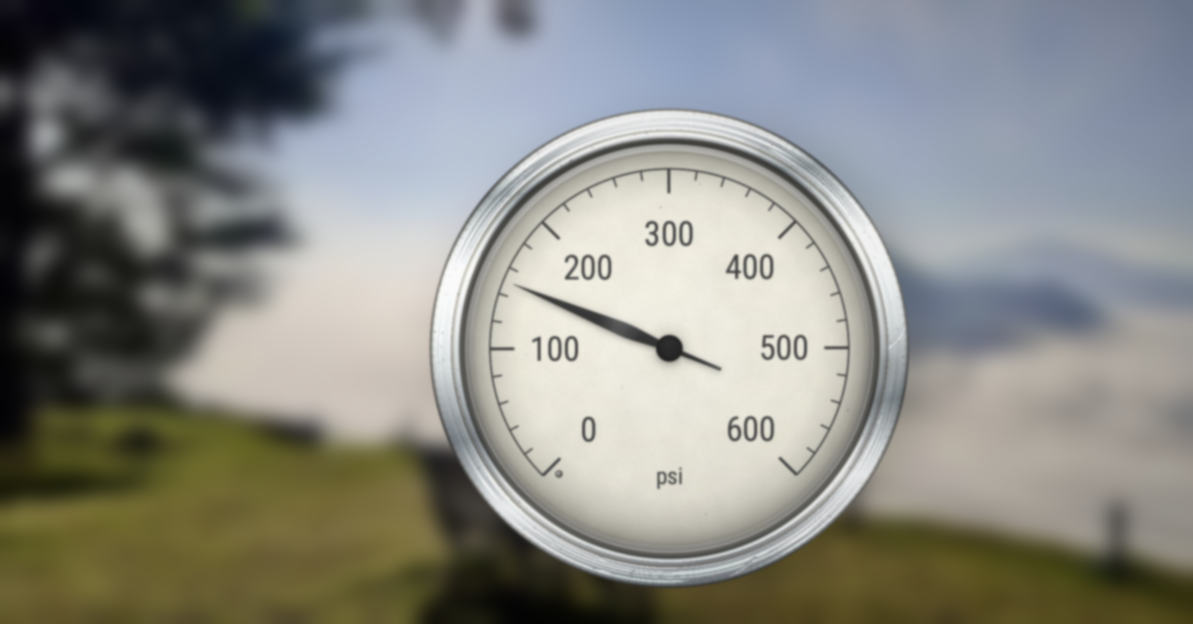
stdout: 150 psi
